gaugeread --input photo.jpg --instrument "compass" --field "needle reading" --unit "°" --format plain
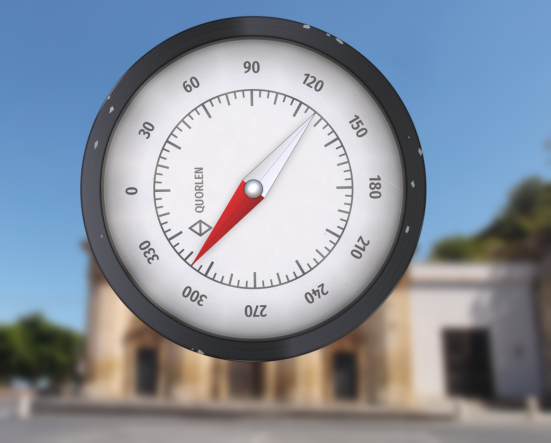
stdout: 310 °
